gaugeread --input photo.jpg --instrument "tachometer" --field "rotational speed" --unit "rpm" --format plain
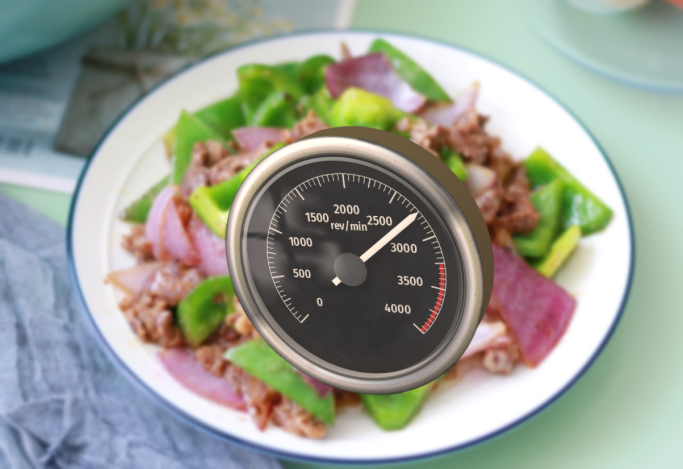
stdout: 2750 rpm
